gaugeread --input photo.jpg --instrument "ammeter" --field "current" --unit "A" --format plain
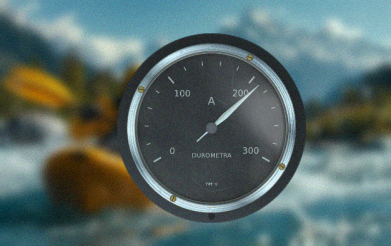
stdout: 210 A
